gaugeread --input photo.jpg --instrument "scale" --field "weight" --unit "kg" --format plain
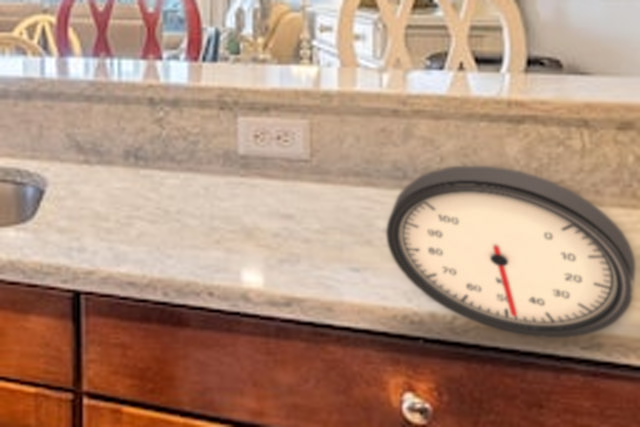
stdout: 48 kg
